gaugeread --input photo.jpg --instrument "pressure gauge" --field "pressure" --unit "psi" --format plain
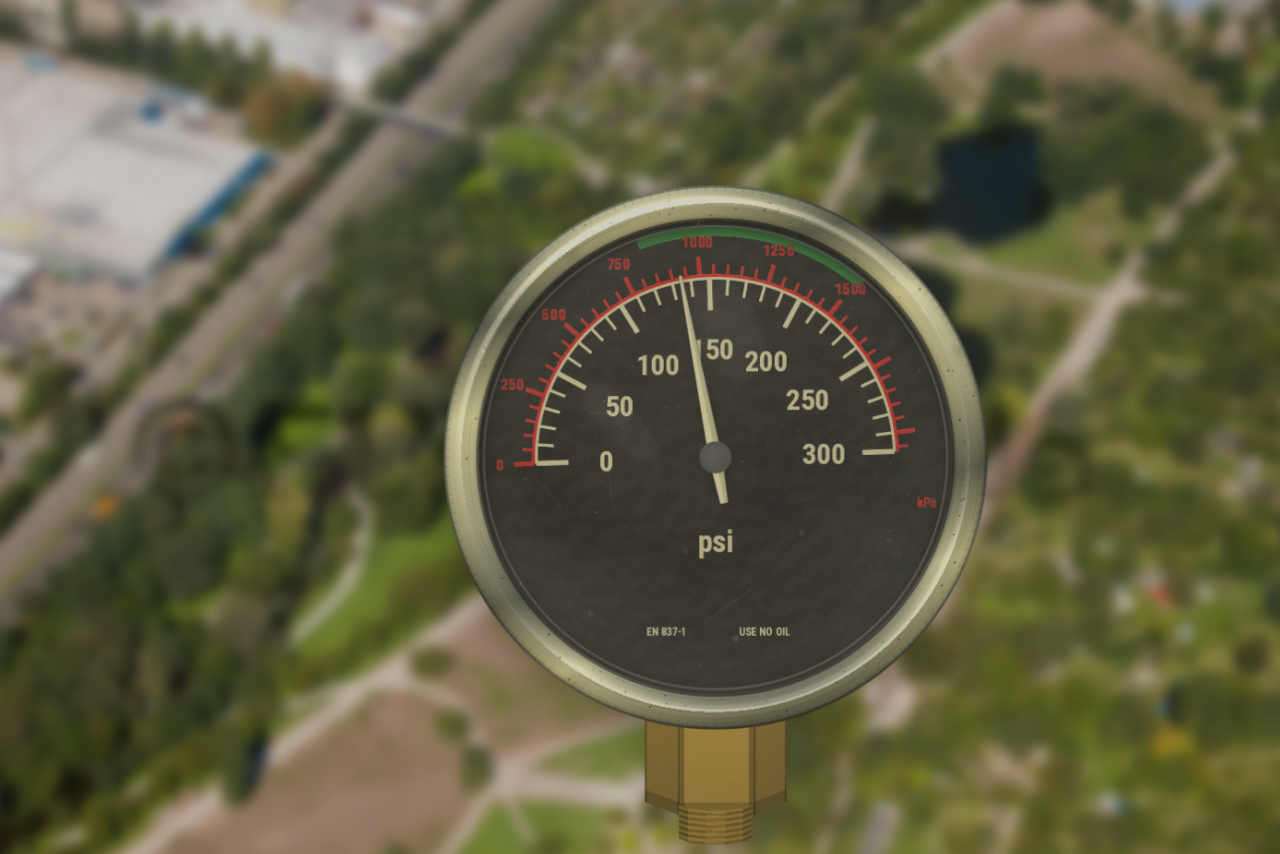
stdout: 135 psi
